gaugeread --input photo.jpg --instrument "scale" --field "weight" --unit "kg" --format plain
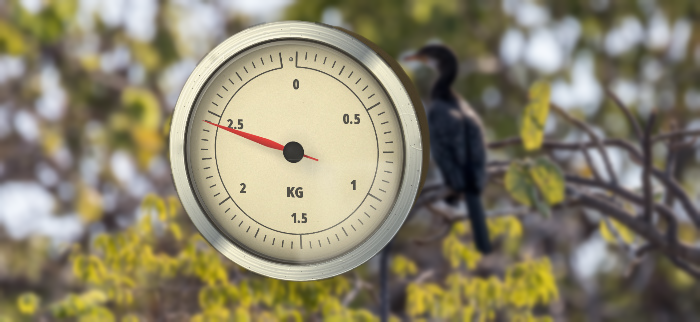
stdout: 2.45 kg
